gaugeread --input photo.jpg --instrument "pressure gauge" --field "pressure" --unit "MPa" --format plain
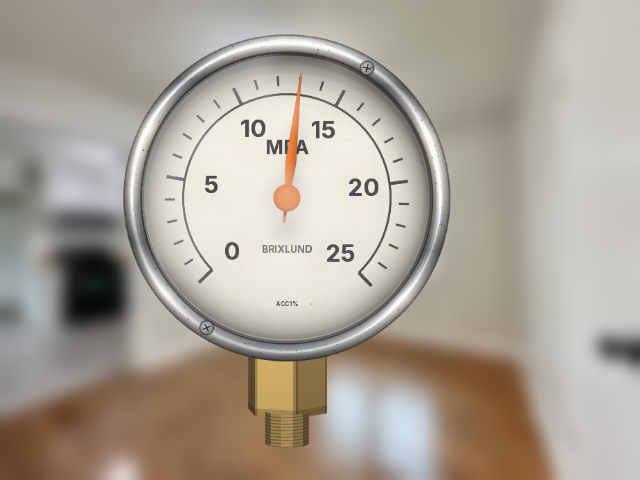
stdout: 13 MPa
